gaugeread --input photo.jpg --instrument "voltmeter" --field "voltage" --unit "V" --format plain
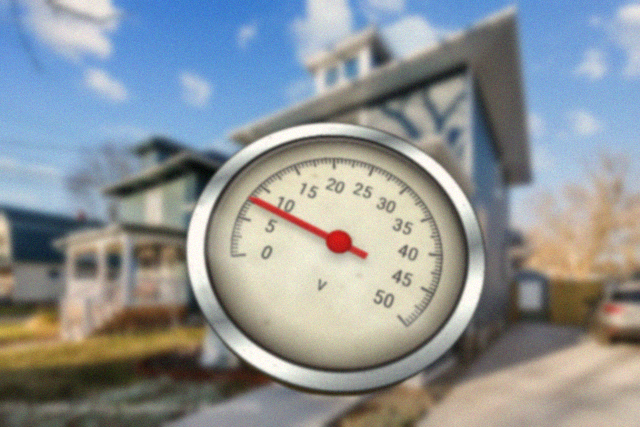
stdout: 7.5 V
